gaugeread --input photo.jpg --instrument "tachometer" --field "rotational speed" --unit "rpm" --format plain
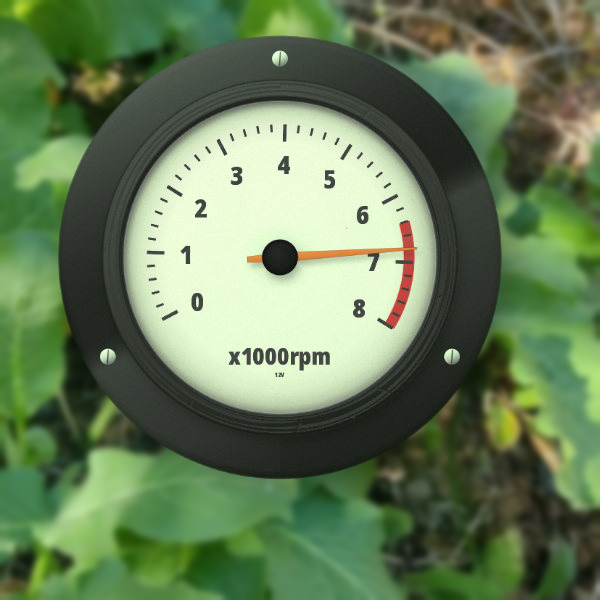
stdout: 6800 rpm
